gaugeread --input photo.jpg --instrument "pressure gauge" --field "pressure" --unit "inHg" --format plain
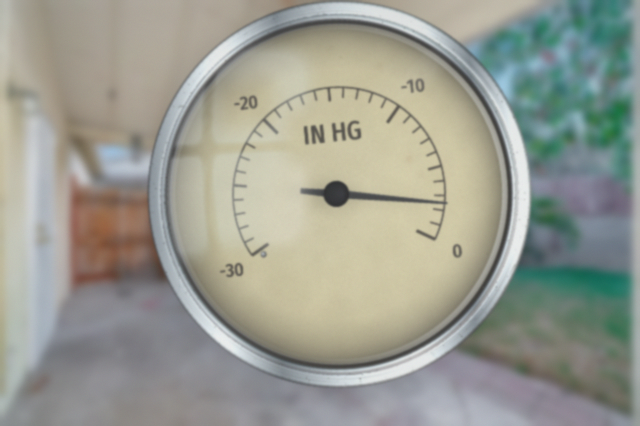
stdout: -2.5 inHg
